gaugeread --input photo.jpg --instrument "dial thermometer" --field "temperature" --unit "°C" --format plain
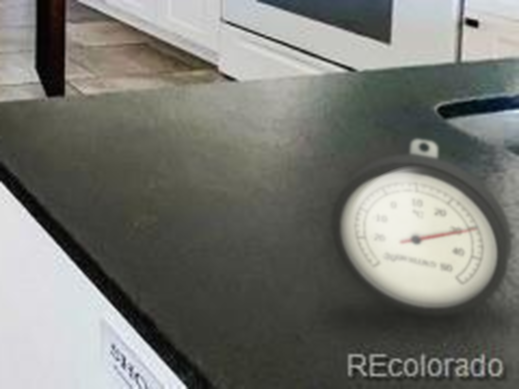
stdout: 30 °C
